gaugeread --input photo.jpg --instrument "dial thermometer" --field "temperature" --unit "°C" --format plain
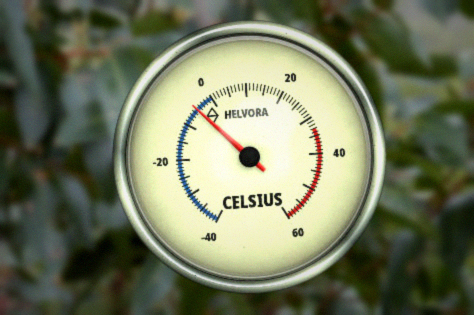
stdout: -5 °C
